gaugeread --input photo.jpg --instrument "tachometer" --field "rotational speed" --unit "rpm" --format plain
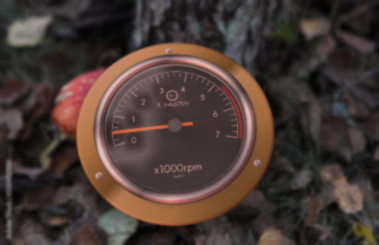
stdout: 400 rpm
